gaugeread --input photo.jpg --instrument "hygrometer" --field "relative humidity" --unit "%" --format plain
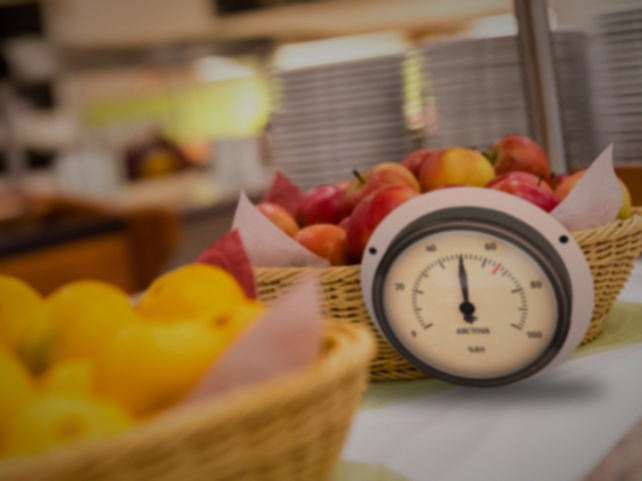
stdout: 50 %
